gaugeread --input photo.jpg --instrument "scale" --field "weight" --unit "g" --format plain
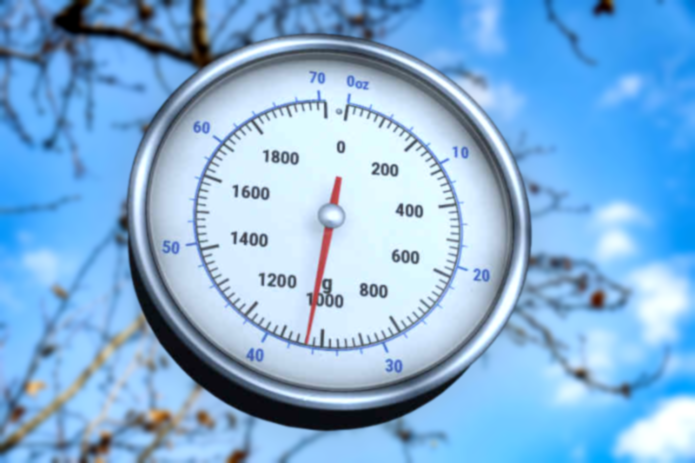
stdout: 1040 g
